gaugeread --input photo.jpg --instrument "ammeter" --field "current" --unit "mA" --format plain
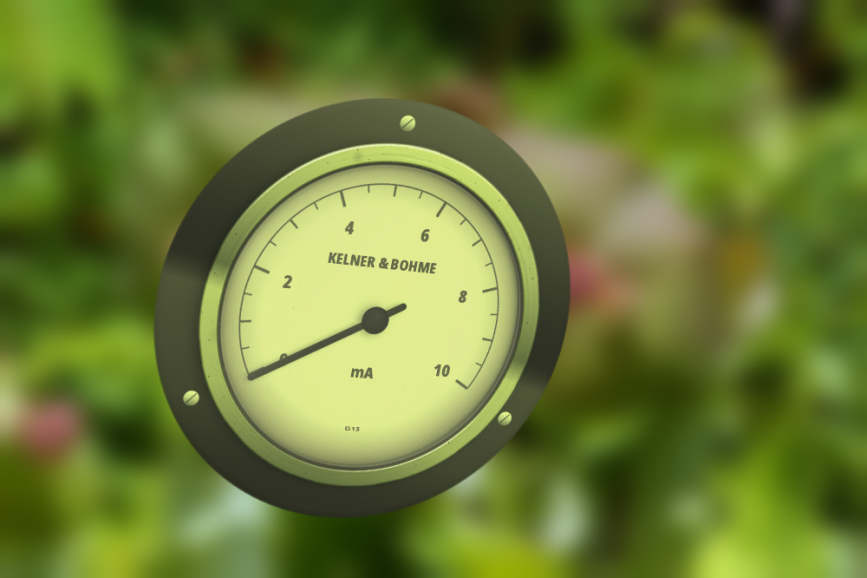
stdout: 0 mA
